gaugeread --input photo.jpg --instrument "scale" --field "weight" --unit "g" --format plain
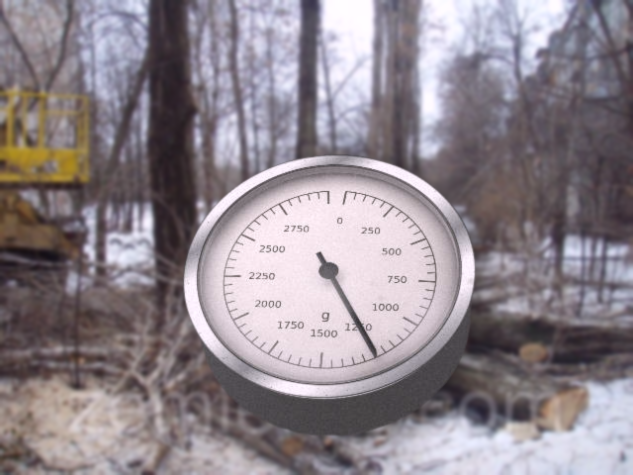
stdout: 1250 g
